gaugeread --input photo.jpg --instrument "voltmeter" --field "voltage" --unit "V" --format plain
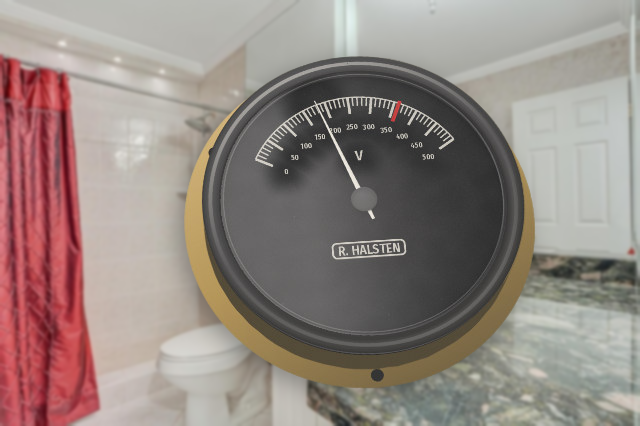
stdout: 180 V
